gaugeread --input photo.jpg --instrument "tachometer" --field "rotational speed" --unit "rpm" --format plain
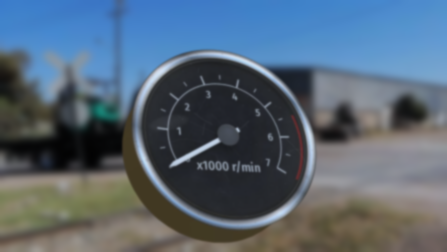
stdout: 0 rpm
